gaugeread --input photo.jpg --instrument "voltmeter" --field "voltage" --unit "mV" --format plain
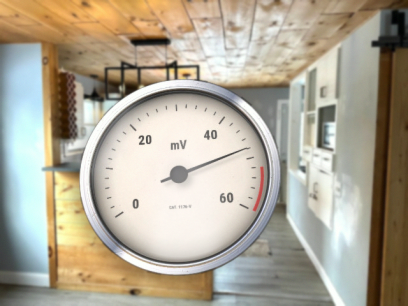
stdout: 48 mV
